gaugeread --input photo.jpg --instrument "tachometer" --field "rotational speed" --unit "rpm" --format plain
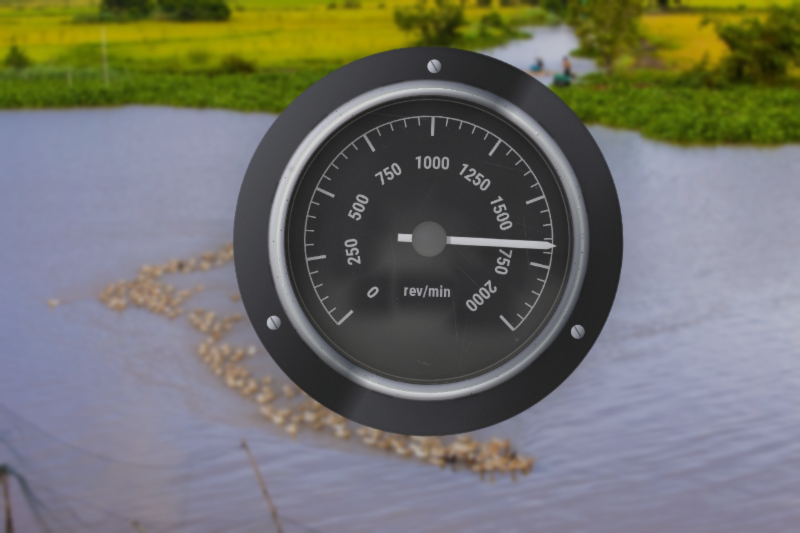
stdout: 1675 rpm
